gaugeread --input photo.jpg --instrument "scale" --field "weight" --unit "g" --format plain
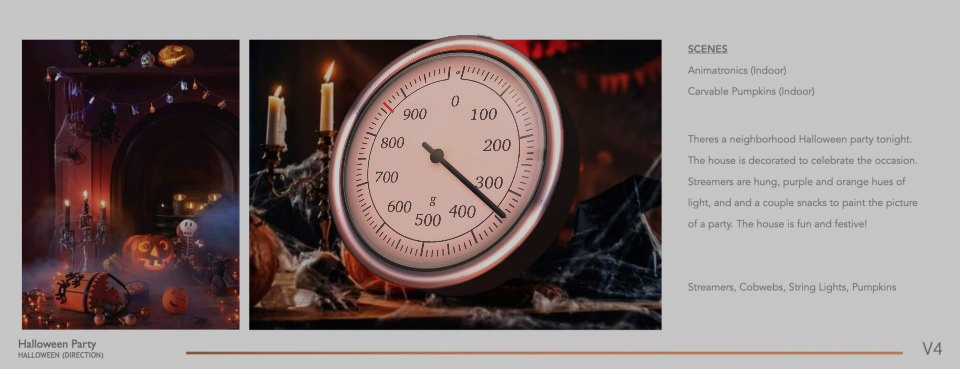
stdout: 340 g
